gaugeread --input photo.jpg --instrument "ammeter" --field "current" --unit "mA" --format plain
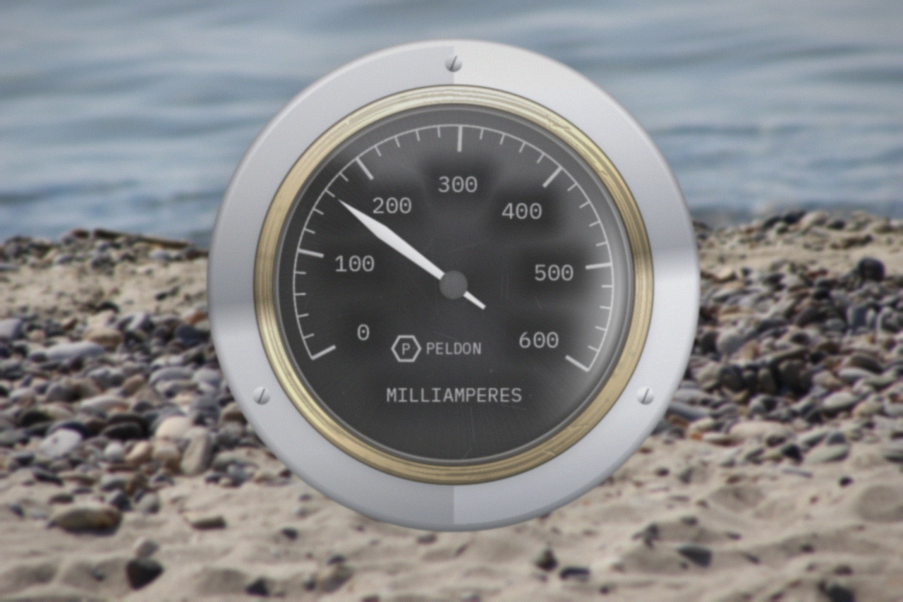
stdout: 160 mA
